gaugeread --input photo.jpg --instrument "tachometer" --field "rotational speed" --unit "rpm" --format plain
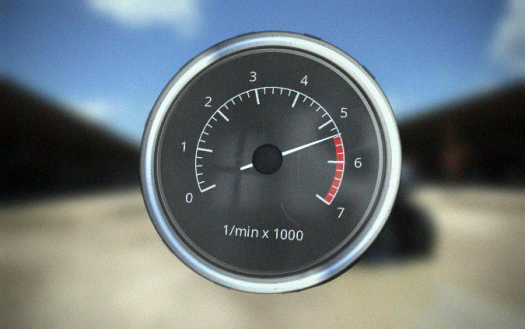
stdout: 5400 rpm
